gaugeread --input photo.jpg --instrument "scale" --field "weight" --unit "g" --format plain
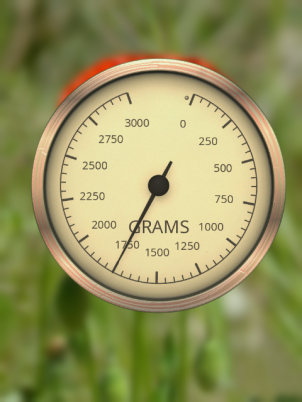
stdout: 1750 g
